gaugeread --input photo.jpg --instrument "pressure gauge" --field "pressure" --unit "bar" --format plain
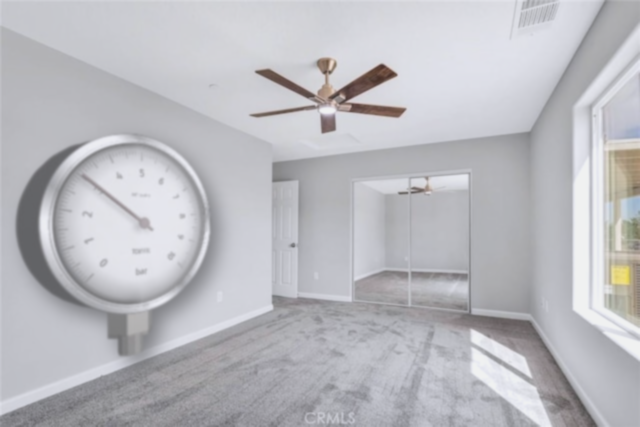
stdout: 3 bar
